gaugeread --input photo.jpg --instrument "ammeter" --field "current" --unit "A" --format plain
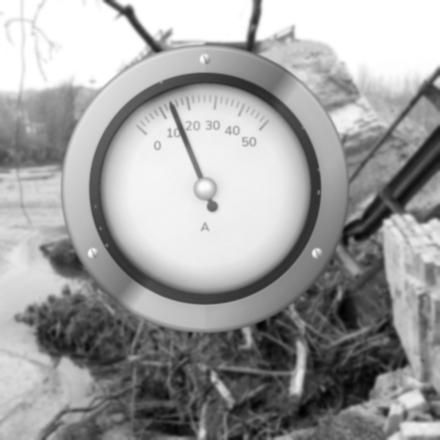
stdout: 14 A
